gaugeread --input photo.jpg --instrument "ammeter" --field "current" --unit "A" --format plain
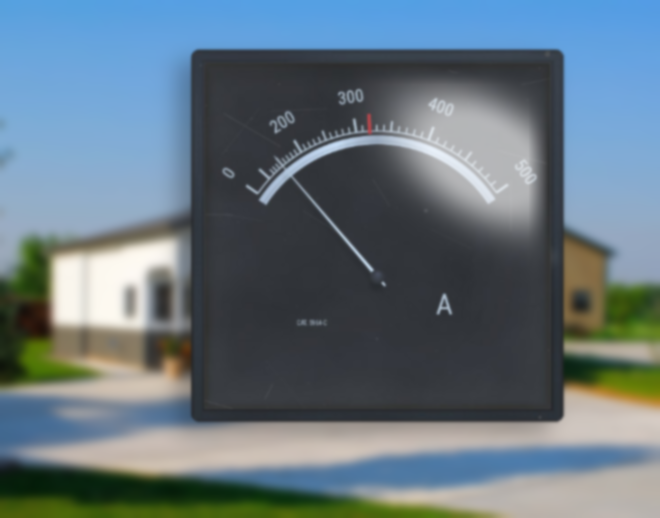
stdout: 150 A
